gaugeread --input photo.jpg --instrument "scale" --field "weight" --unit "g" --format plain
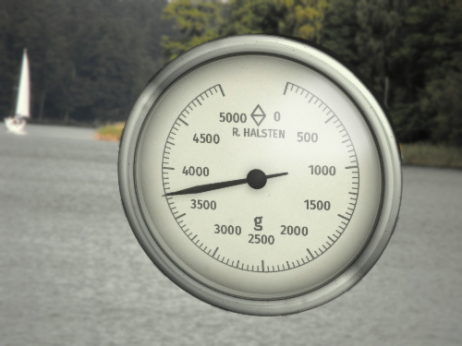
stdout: 3750 g
